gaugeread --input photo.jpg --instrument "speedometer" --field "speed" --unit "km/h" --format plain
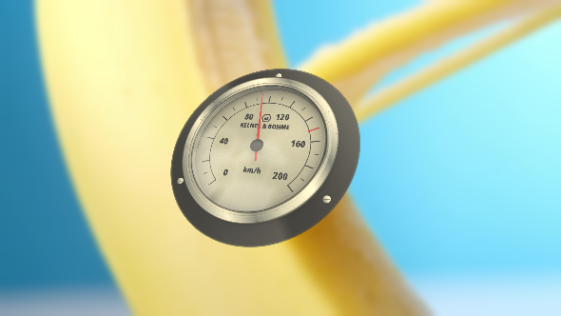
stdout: 95 km/h
